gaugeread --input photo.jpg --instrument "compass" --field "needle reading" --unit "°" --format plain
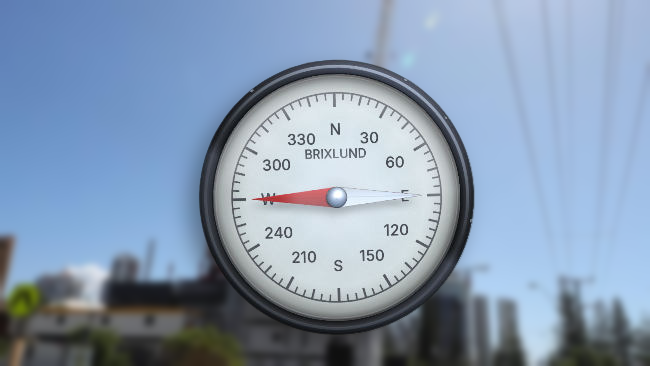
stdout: 270 °
